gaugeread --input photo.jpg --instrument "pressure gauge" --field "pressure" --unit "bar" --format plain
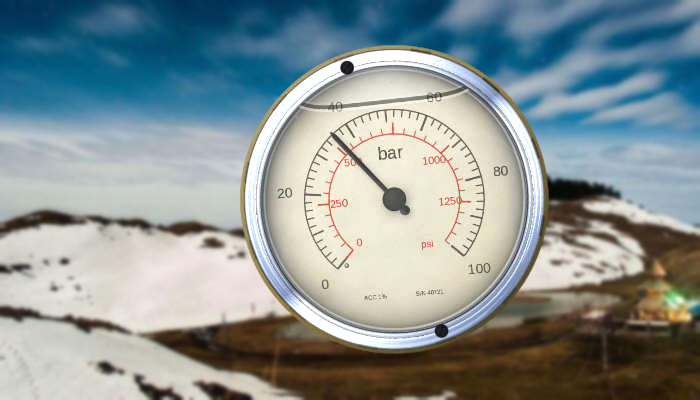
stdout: 36 bar
